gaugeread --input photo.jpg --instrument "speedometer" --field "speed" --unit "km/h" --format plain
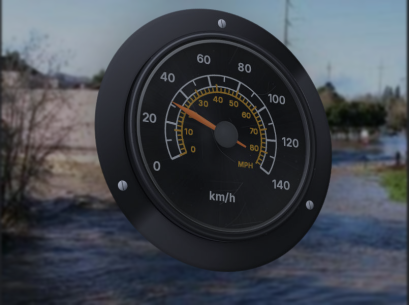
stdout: 30 km/h
